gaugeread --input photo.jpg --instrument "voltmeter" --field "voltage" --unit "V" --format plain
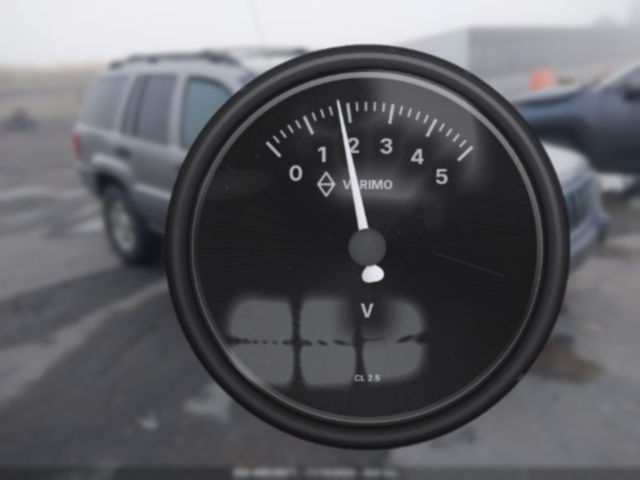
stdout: 1.8 V
